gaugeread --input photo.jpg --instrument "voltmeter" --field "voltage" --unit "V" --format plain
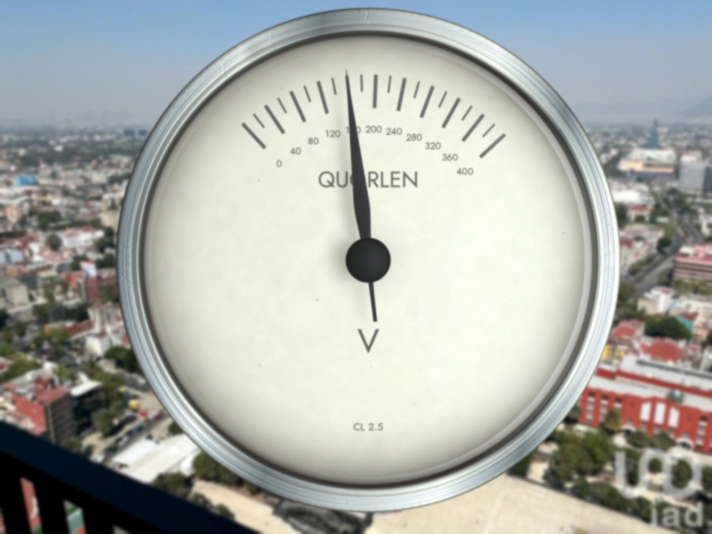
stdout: 160 V
